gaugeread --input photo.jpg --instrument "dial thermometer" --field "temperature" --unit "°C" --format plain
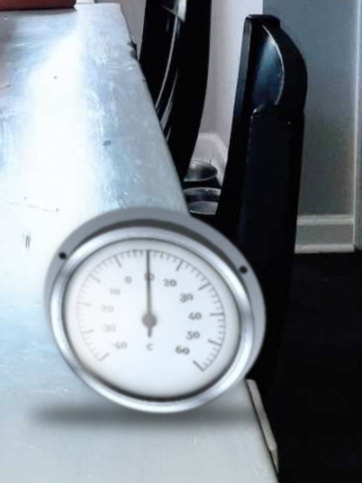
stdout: 10 °C
